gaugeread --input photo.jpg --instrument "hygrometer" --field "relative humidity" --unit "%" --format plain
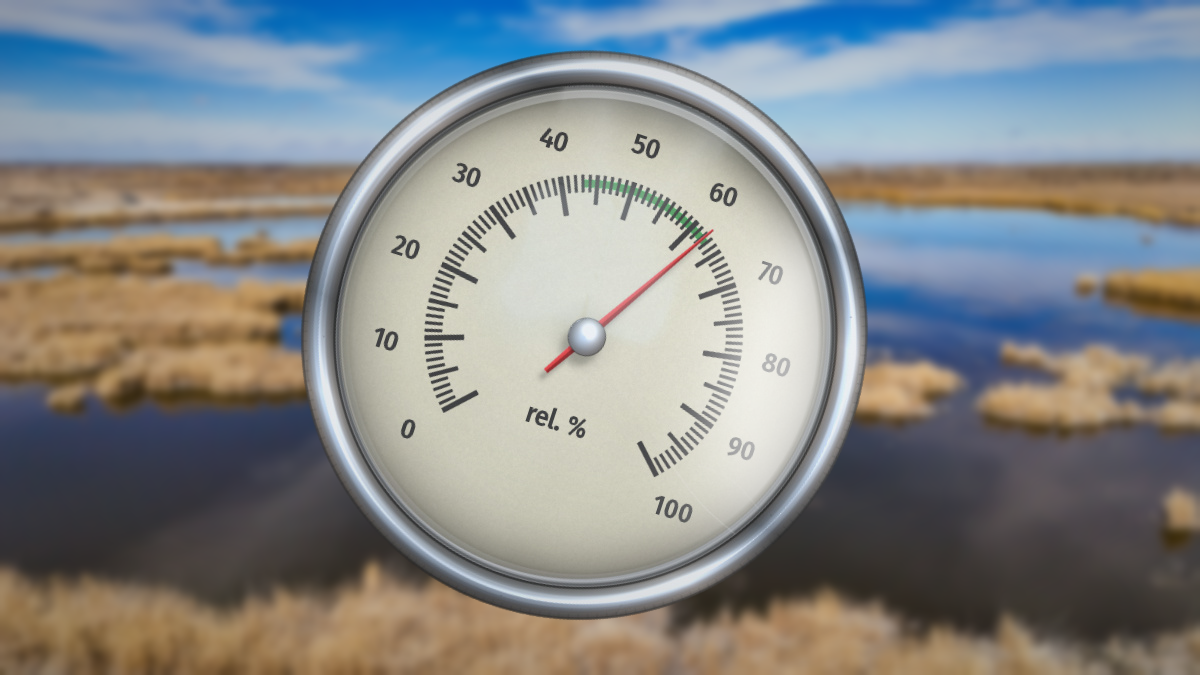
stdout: 62 %
